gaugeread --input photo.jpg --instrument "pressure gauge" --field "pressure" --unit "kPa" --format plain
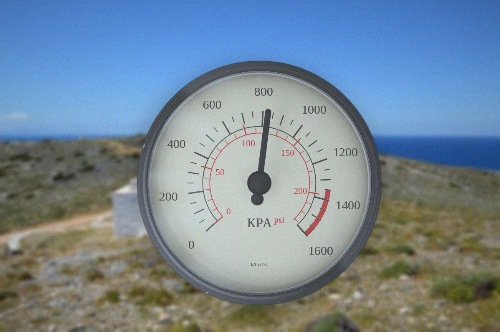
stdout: 825 kPa
